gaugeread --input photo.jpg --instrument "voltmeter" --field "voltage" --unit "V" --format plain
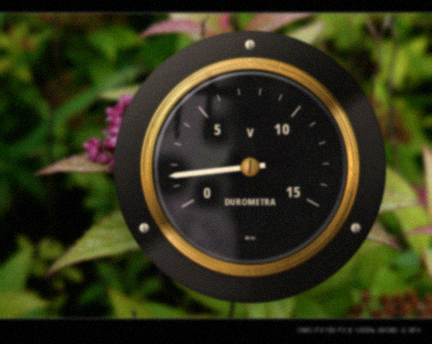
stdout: 1.5 V
